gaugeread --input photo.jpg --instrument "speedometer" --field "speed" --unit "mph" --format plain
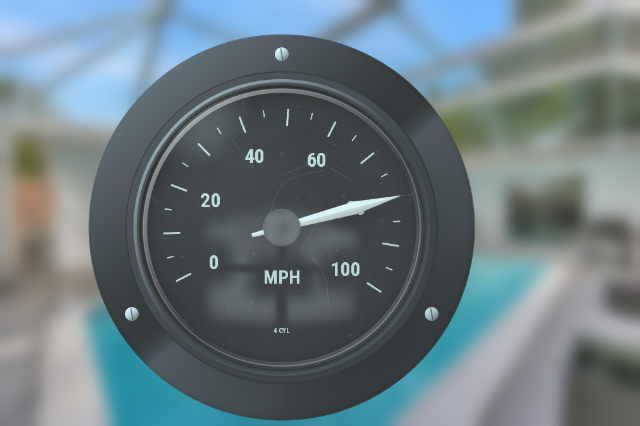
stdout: 80 mph
